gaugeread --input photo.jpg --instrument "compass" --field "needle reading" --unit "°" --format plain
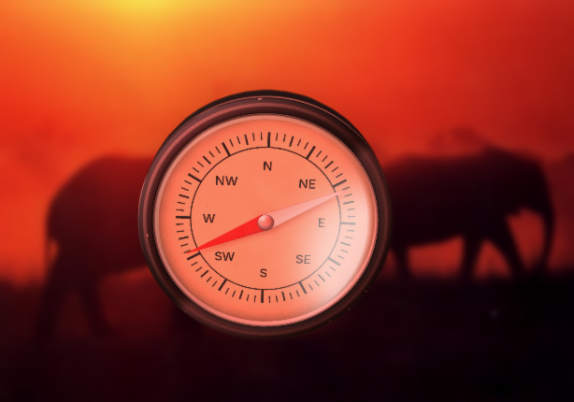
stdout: 245 °
